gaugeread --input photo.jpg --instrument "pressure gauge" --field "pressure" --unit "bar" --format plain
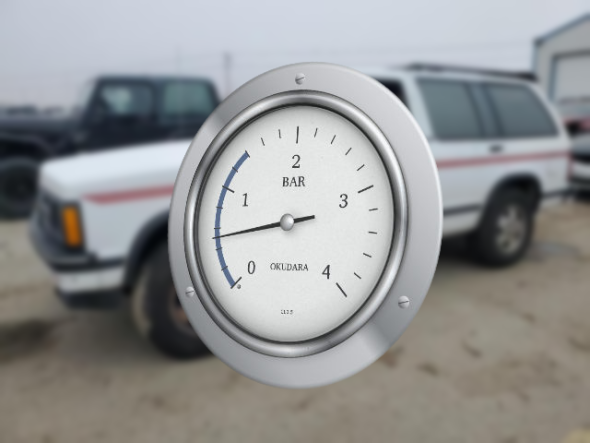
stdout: 0.5 bar
